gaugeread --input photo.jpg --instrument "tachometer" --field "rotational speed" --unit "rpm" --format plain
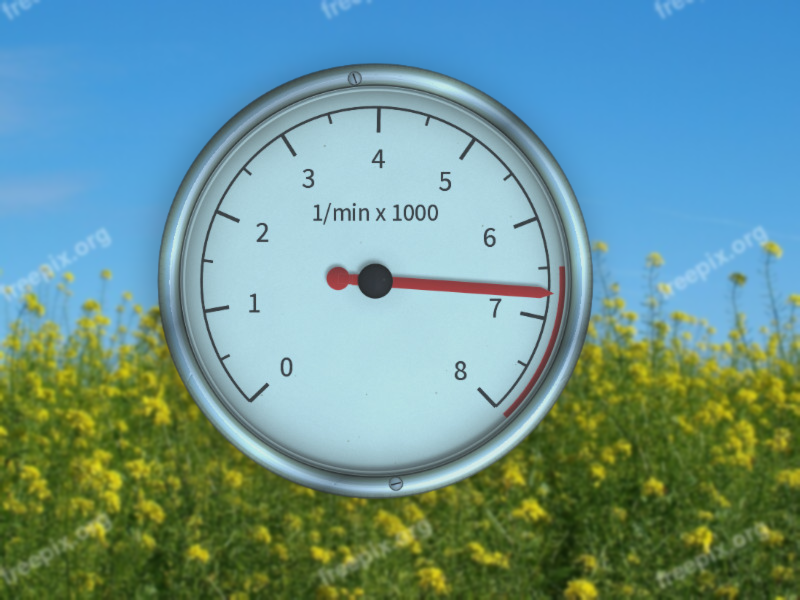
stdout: 6750 rpm
